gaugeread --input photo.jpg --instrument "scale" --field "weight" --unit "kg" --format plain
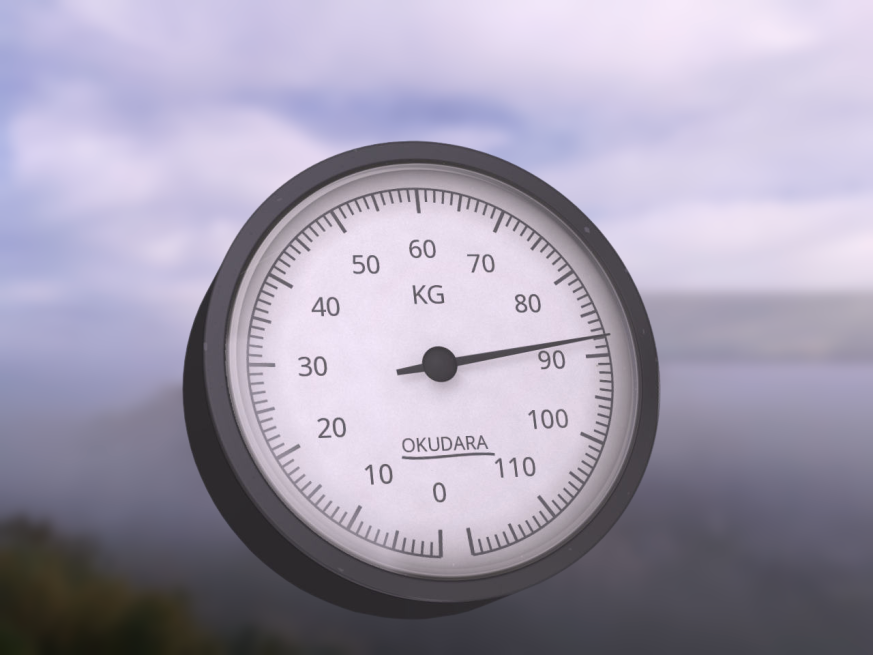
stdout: 88 kg
